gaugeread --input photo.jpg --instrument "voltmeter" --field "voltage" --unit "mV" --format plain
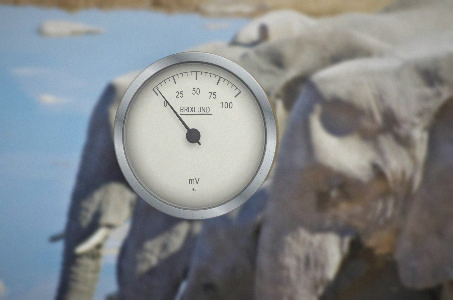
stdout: 5 mV
